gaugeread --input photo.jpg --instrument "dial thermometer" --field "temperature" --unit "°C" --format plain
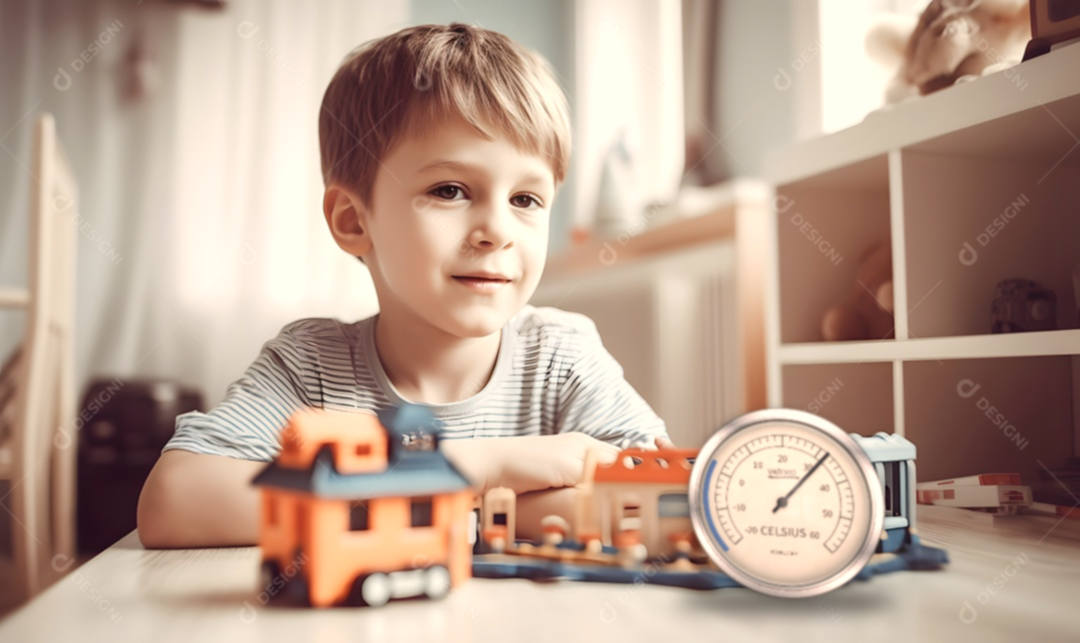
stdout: 32 °C
